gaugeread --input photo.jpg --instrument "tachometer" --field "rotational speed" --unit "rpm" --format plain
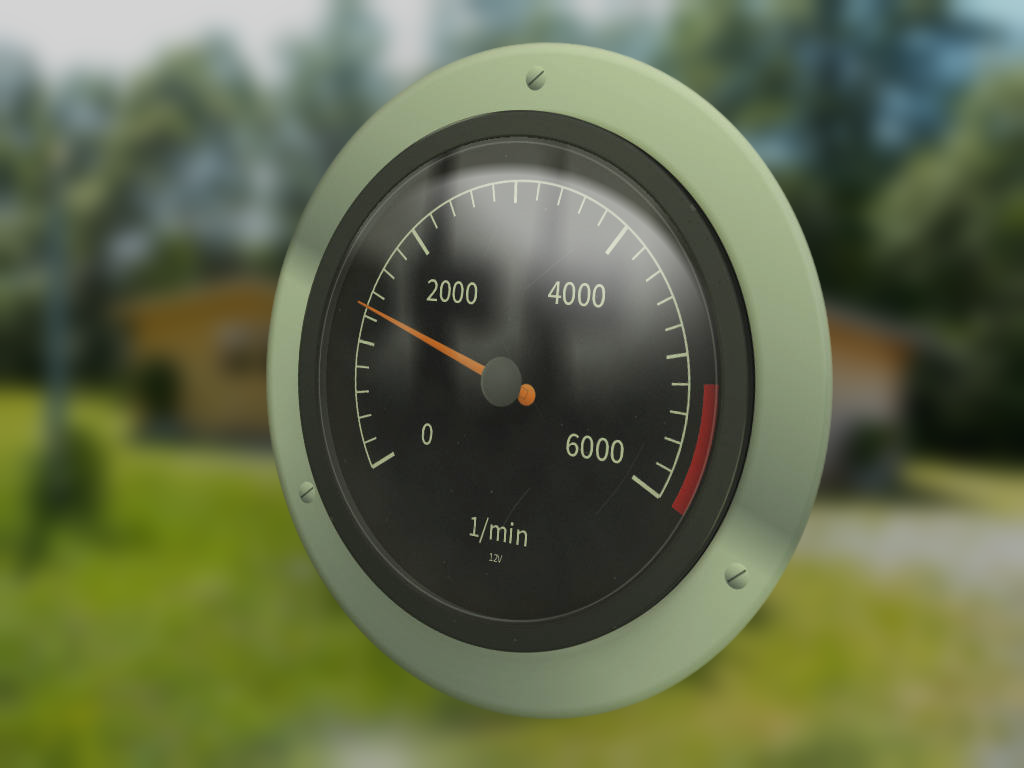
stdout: 1300 rpm
